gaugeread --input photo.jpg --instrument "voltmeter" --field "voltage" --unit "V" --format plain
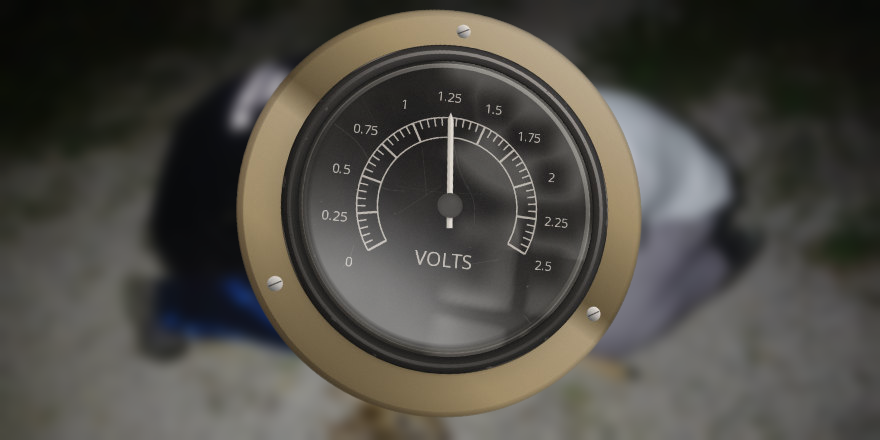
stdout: 1.25 V
